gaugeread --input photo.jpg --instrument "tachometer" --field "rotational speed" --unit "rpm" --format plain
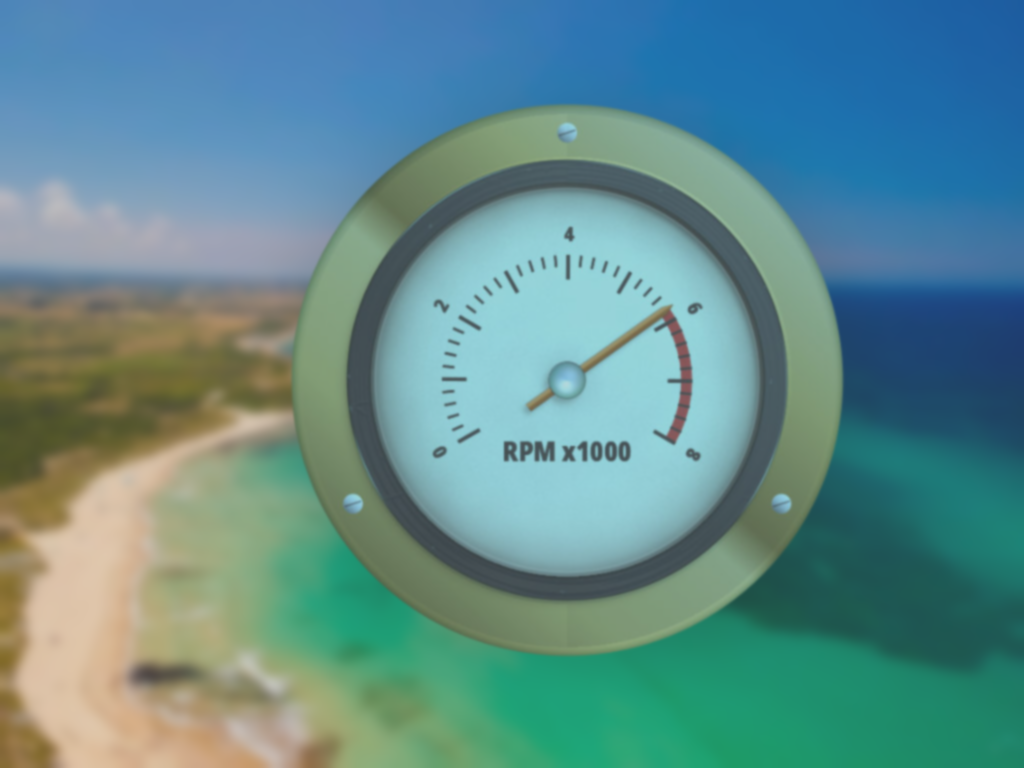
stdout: 5800 rpm
